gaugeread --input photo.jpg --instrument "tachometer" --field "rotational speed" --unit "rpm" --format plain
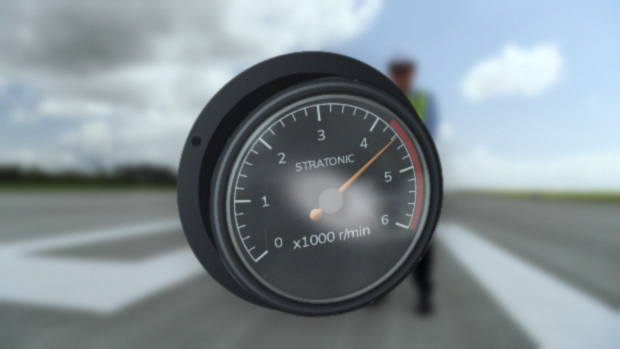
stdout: 4400 rpm
